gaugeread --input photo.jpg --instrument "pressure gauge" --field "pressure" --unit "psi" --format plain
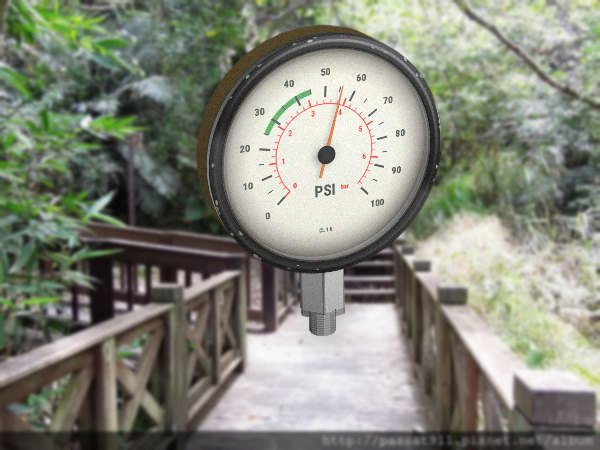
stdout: 55 psi
